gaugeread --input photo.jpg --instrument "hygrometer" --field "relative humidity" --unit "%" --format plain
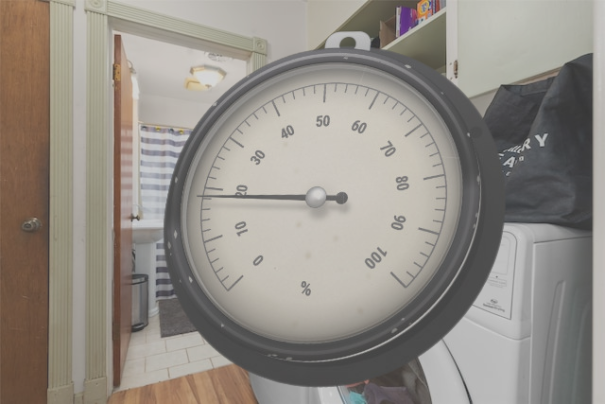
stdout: 18 %
